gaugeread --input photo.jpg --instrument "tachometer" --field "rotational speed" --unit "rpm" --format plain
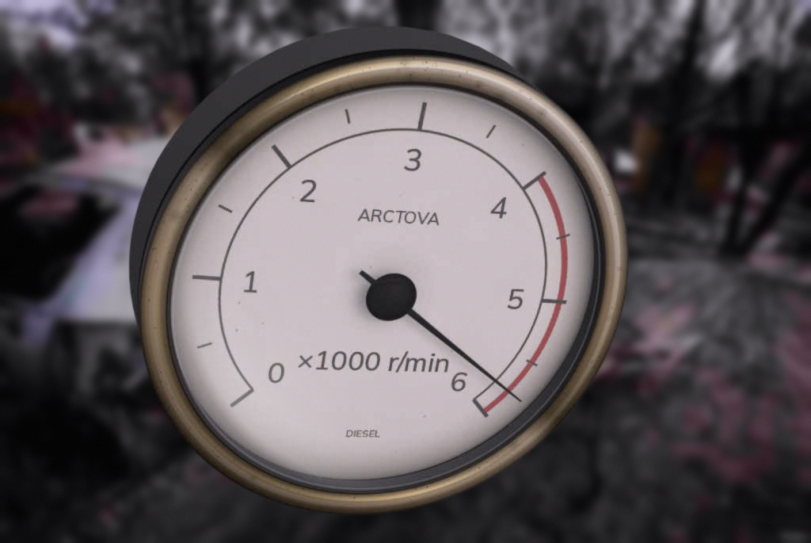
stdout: 5750 rpm
